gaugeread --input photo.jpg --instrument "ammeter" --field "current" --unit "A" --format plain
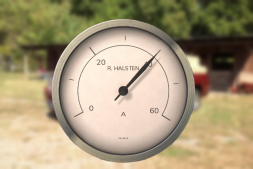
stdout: 40 A
